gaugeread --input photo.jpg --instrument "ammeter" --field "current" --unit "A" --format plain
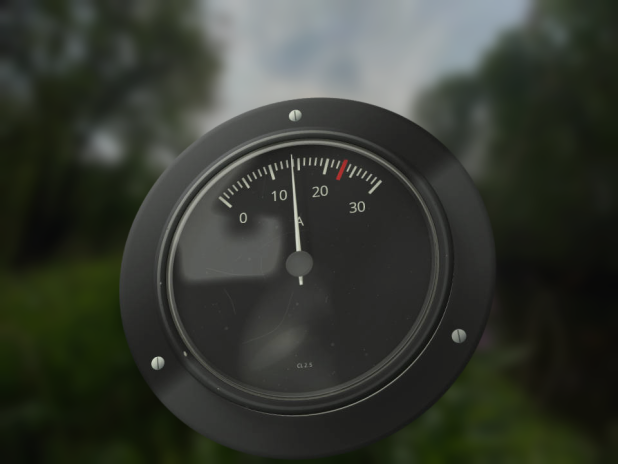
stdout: 14 A
